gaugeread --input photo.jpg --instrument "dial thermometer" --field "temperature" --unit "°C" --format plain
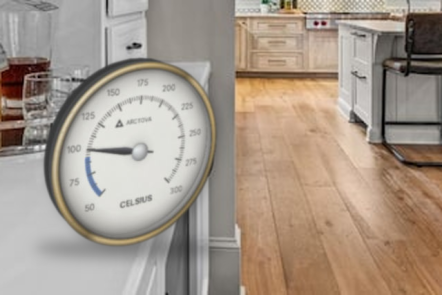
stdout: 100 °C
